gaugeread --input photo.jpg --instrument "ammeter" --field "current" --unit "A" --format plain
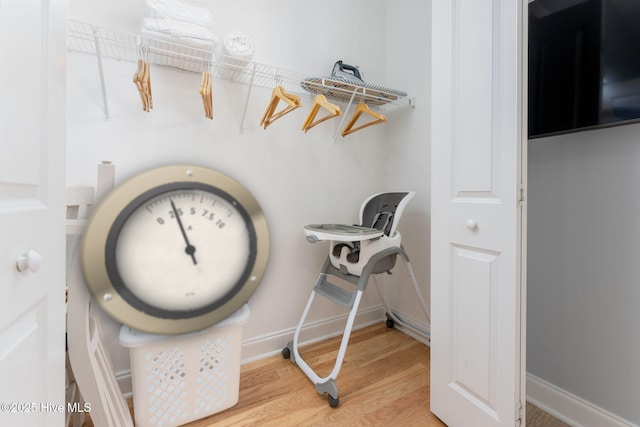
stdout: 2.5 A
